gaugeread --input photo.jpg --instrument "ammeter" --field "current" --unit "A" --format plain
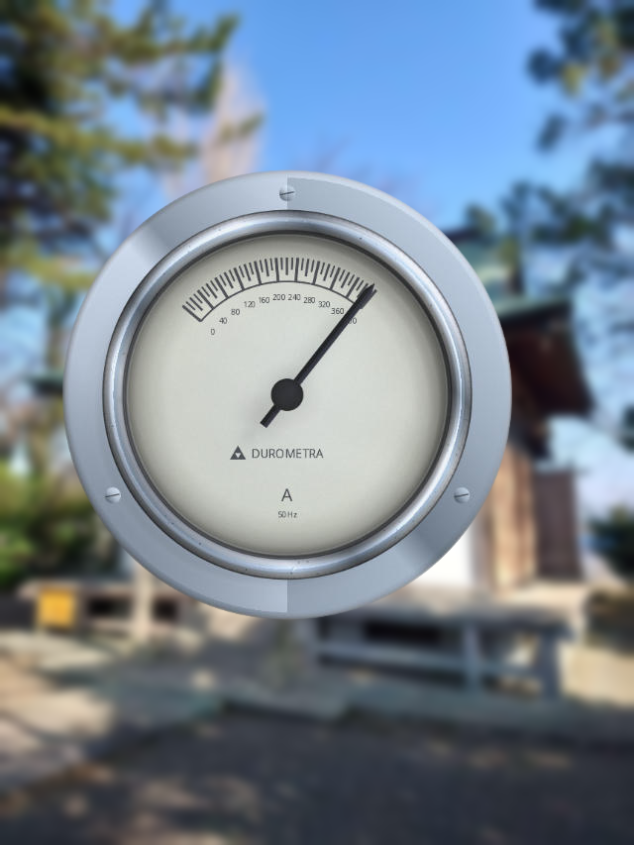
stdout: 390 A
